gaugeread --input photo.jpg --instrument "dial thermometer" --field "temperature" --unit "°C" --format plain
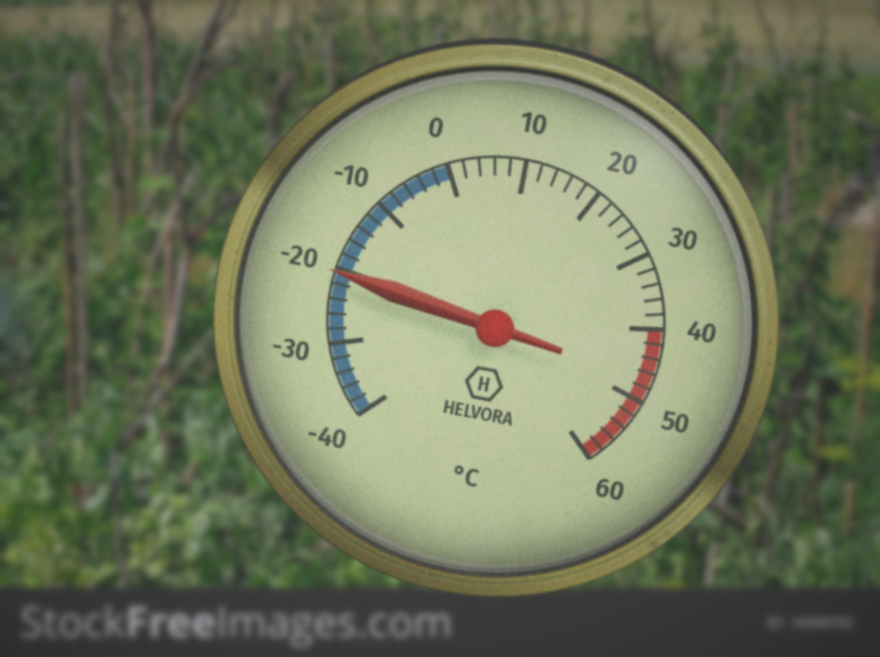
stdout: -20 °C
